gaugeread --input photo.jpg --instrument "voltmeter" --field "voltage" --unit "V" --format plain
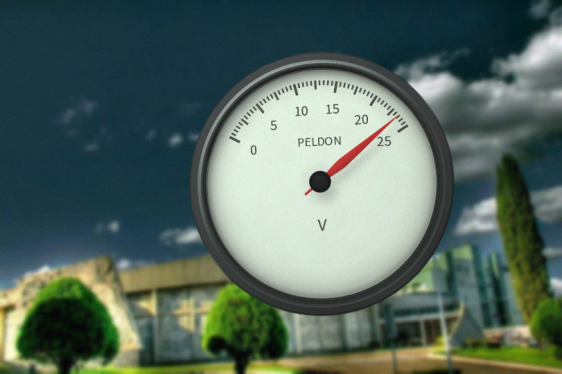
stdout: 23.5 V
